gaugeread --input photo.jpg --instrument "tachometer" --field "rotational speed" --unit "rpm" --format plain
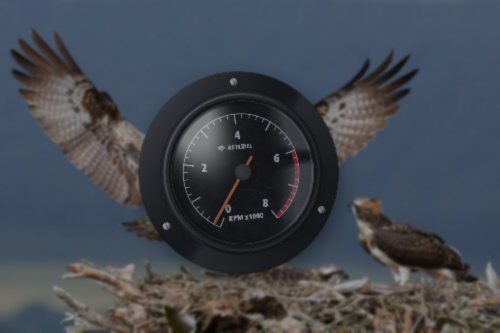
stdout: 200 rpm
